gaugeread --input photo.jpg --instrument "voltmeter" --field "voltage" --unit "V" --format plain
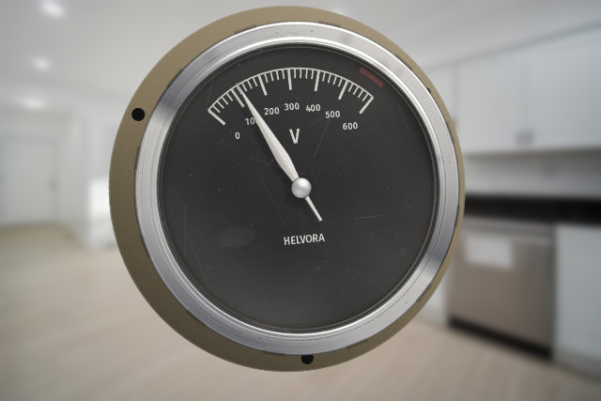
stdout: 120 V
